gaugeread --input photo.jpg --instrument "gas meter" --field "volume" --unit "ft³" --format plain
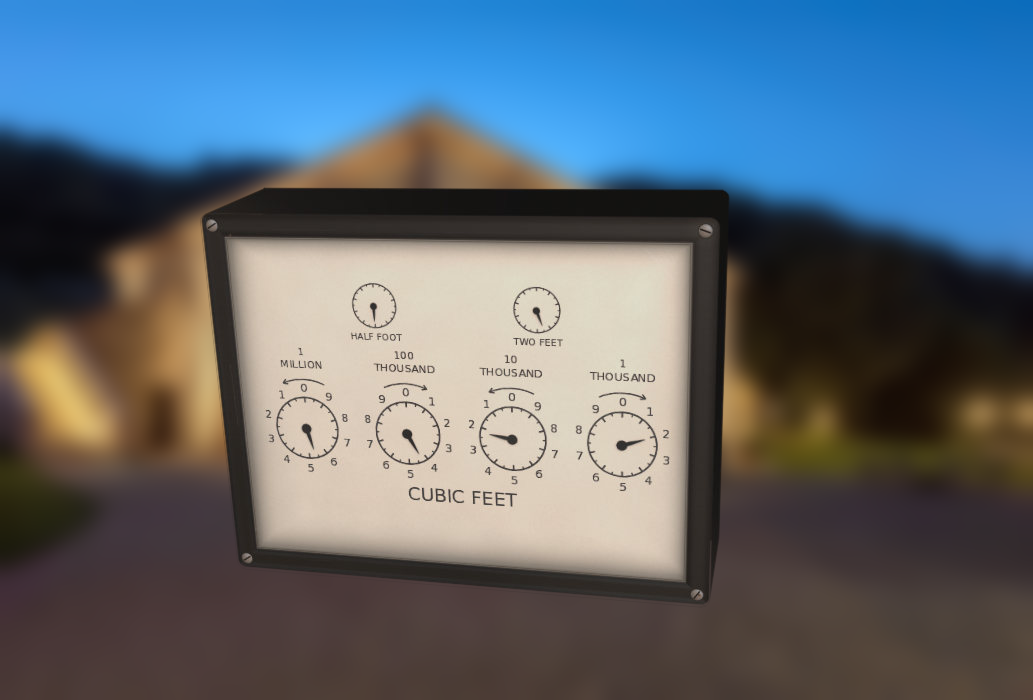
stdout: 542200 ft³
